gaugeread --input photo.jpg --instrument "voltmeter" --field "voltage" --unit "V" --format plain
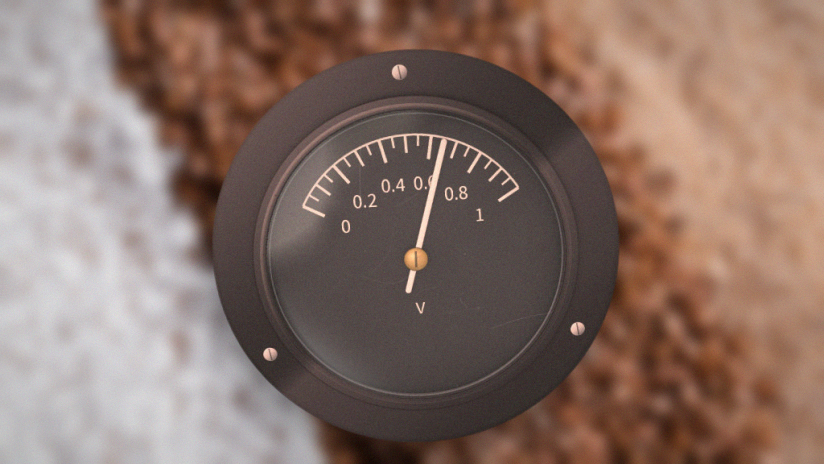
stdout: 0.65 V
